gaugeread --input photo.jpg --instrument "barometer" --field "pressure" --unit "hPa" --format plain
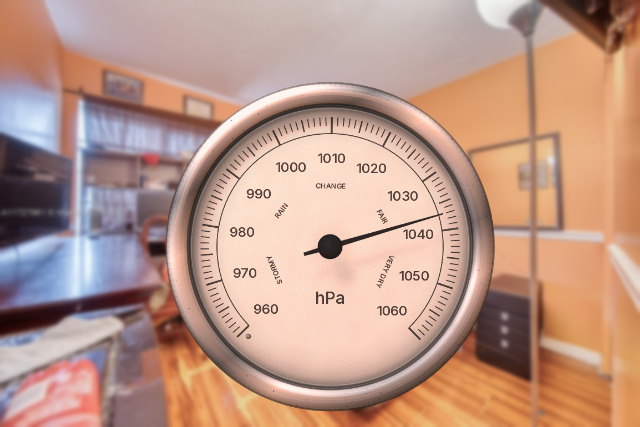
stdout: 1037 hPa
